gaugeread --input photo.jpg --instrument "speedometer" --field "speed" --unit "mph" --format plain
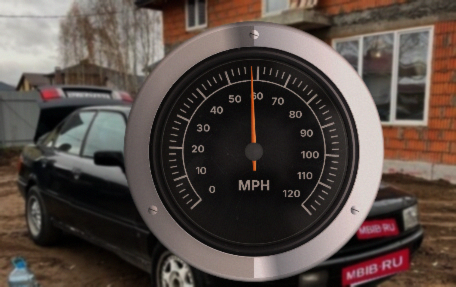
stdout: 58 mph
